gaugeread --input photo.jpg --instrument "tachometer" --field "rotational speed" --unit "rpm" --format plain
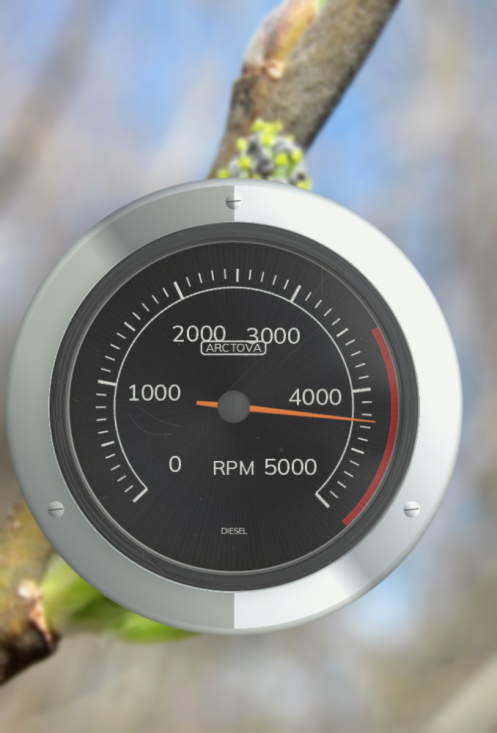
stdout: 4250 rpm
